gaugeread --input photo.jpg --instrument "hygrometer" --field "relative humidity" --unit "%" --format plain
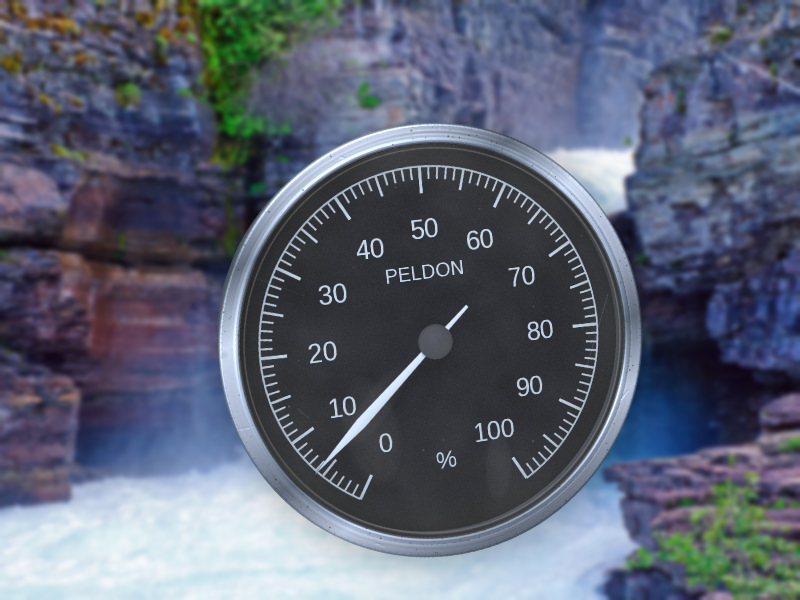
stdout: 6 %
